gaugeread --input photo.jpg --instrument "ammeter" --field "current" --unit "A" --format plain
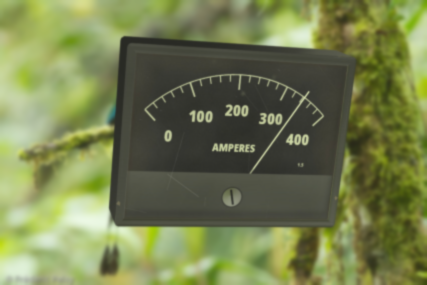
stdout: 340 A
